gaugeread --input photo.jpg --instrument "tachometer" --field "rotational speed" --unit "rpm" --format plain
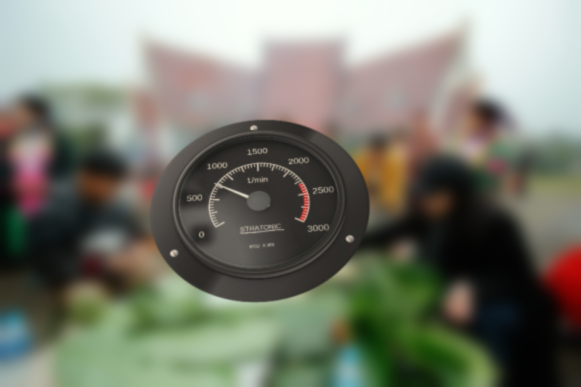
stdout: 750 rpm
